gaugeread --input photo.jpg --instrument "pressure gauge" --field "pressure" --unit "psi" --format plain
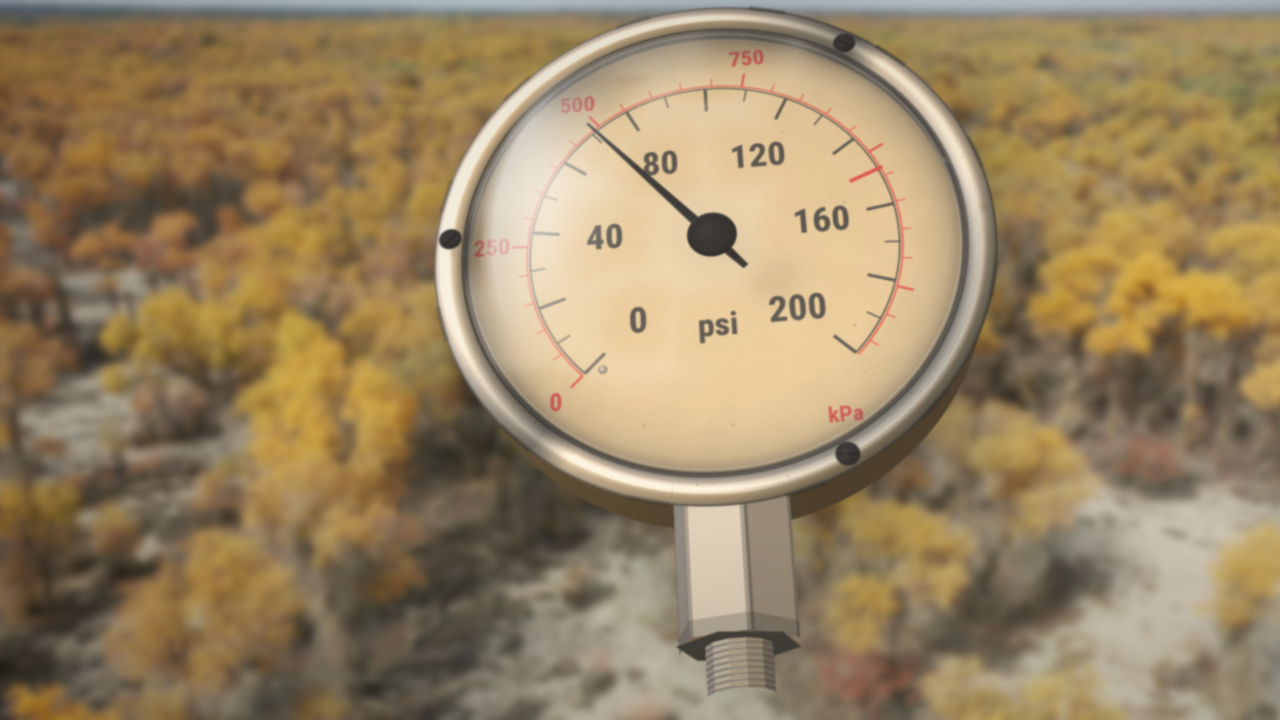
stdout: 70 psi
